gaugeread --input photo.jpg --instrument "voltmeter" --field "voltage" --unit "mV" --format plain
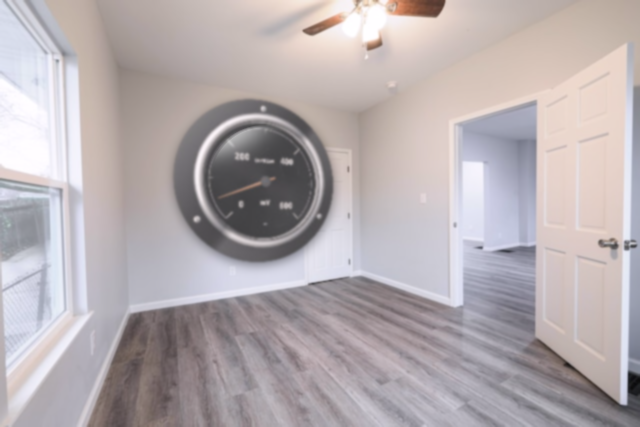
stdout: 50 mV
